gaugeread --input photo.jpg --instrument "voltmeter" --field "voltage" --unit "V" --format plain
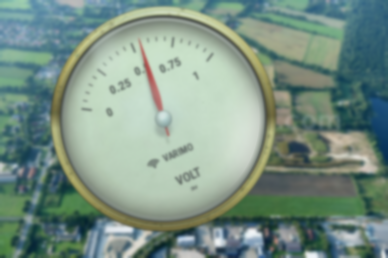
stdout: 0.55 V
